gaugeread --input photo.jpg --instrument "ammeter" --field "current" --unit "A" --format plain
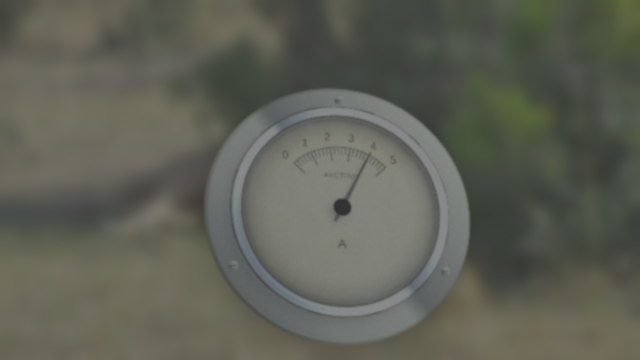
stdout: 4 A
